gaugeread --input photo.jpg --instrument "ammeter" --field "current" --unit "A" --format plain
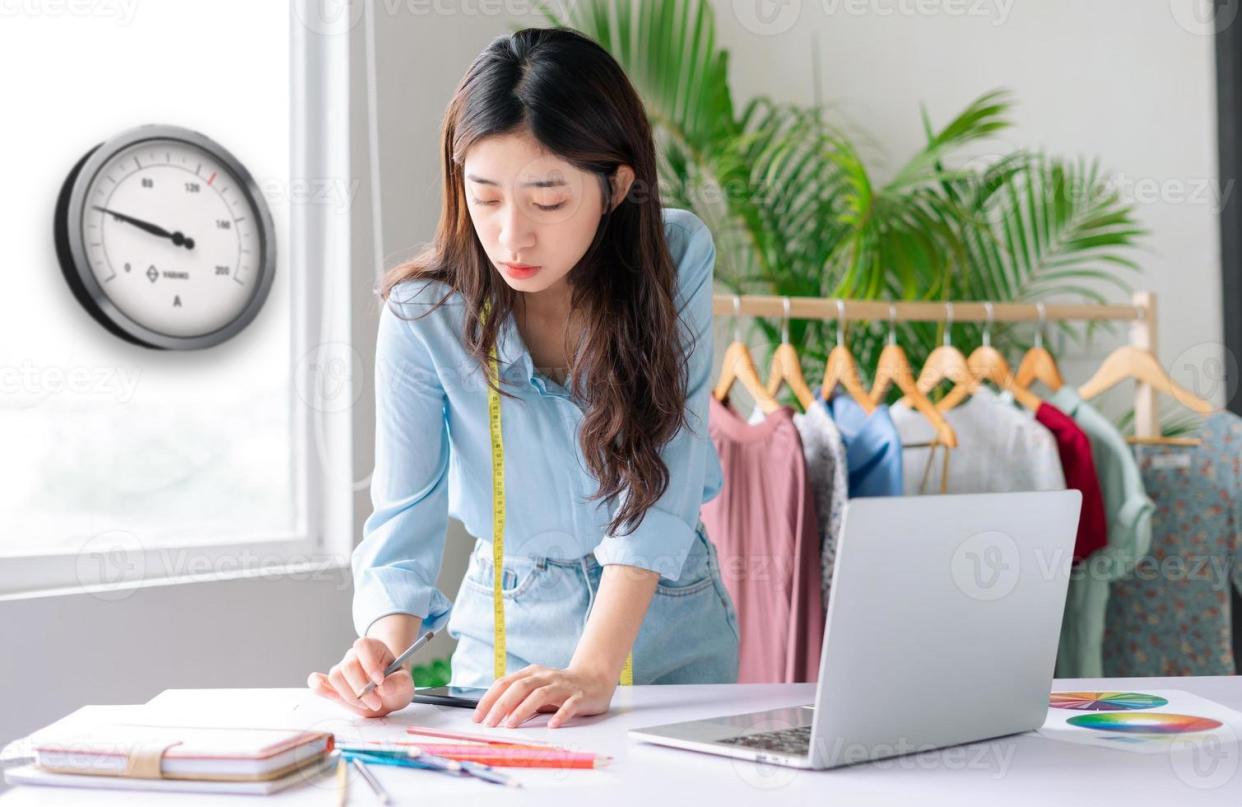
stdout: 40 A
